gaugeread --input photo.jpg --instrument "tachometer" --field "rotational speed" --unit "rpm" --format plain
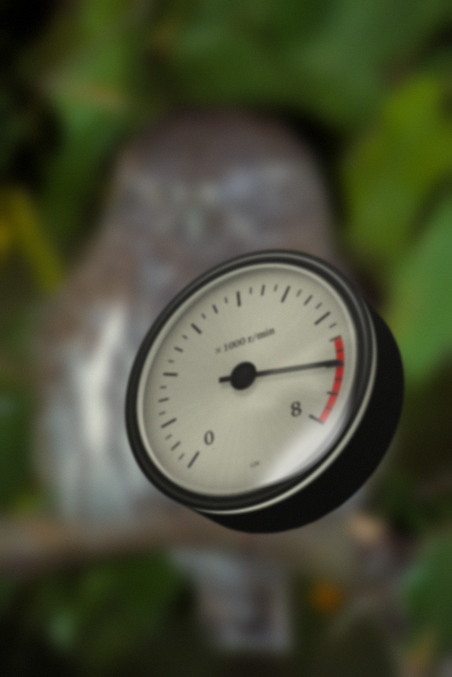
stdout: 7000 rpm
